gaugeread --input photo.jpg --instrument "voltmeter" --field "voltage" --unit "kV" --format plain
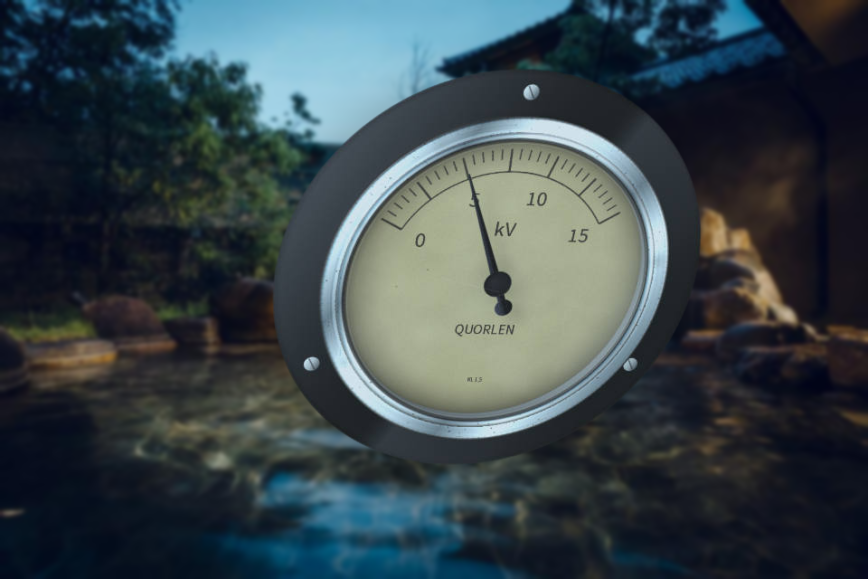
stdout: 5 kV
